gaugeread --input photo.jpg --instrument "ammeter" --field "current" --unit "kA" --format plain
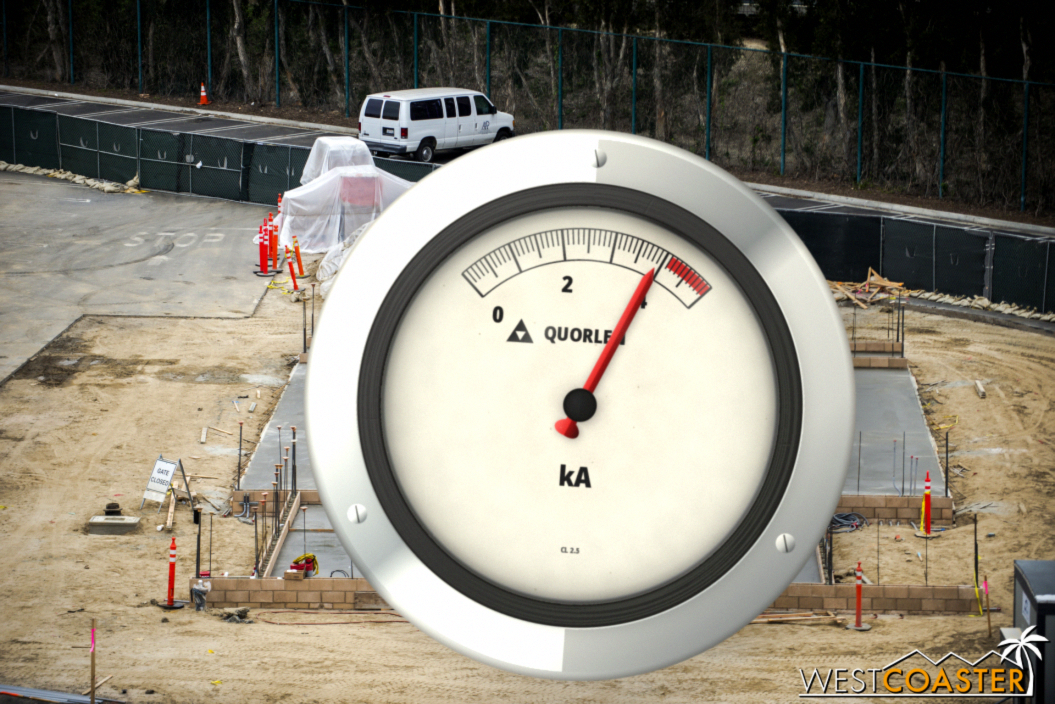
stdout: 3.9 kA
